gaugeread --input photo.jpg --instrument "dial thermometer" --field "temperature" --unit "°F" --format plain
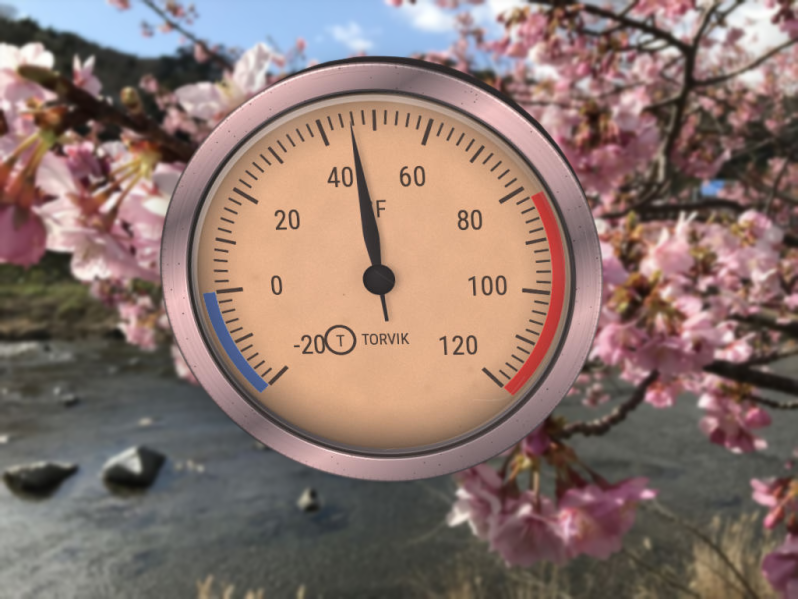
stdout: 46 °F
